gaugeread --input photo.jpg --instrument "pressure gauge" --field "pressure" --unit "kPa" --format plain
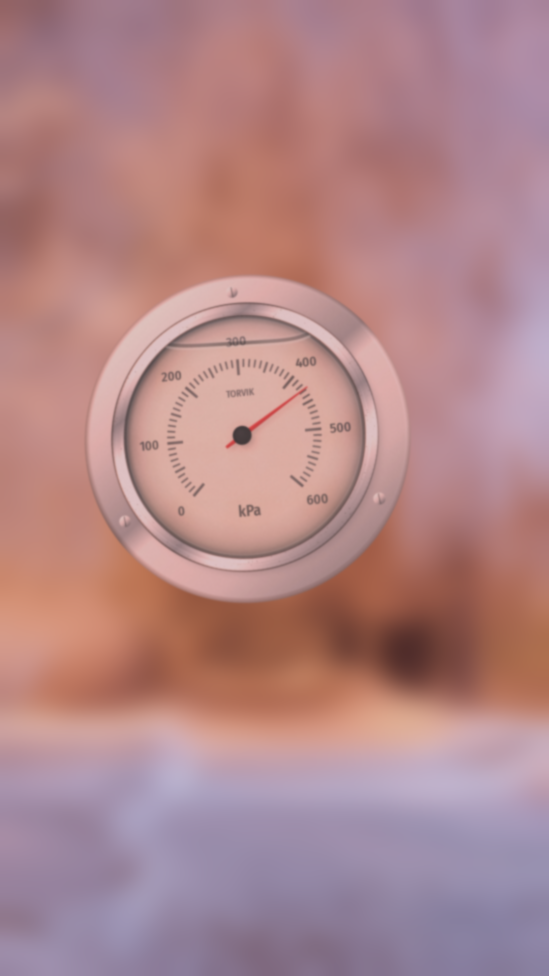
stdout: 430 kPa
